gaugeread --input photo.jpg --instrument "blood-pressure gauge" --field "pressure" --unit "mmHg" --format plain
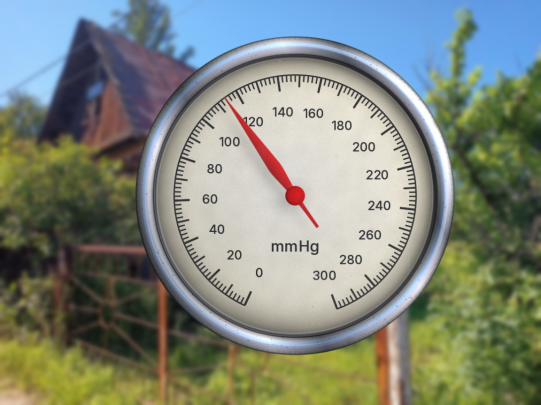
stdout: 114 mmHg
